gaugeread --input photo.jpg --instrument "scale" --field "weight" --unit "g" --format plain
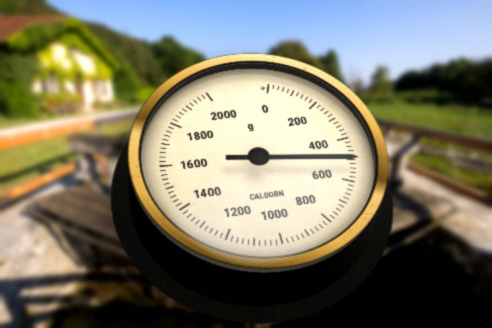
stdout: 500 g
